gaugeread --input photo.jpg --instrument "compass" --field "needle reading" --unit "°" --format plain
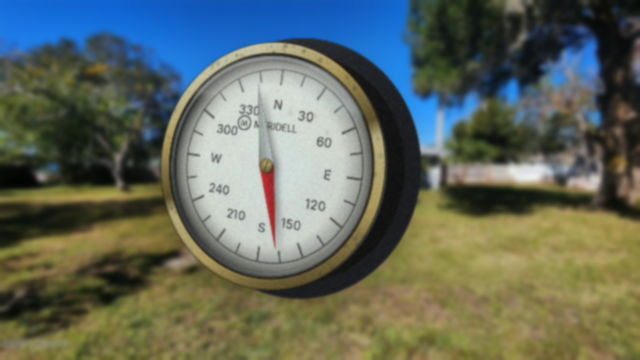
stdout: 165 °
